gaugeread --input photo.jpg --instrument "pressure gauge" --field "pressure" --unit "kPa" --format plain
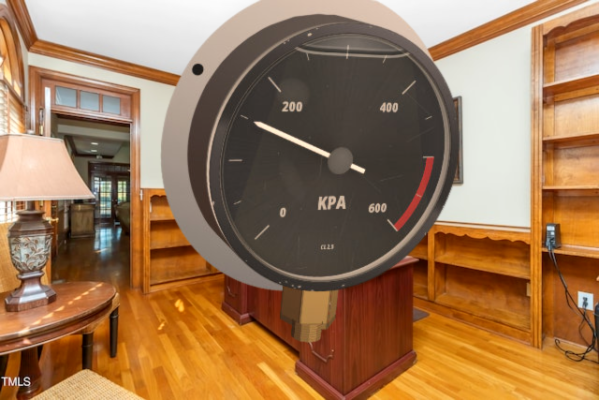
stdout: 150 kPa
